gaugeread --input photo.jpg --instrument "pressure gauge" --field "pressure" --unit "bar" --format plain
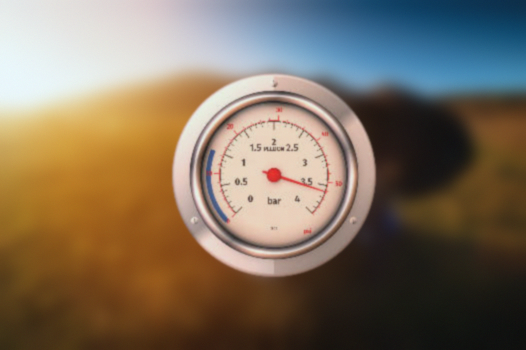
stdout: 3.6 bar
